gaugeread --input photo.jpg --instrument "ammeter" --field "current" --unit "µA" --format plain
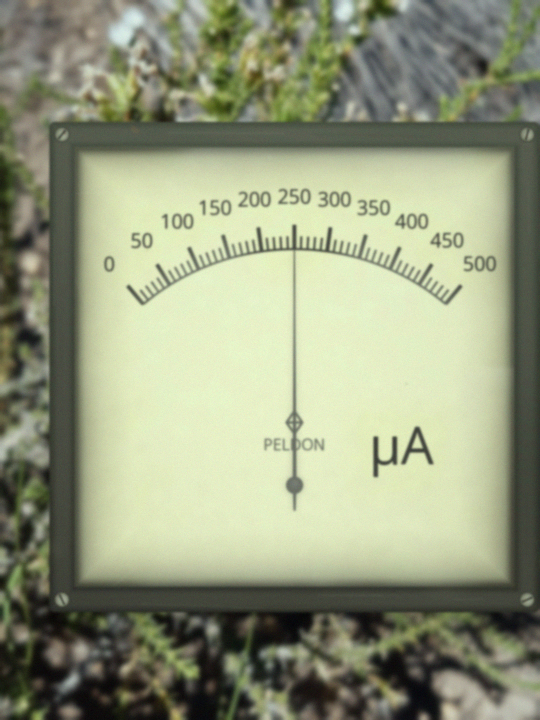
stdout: 250 µA
